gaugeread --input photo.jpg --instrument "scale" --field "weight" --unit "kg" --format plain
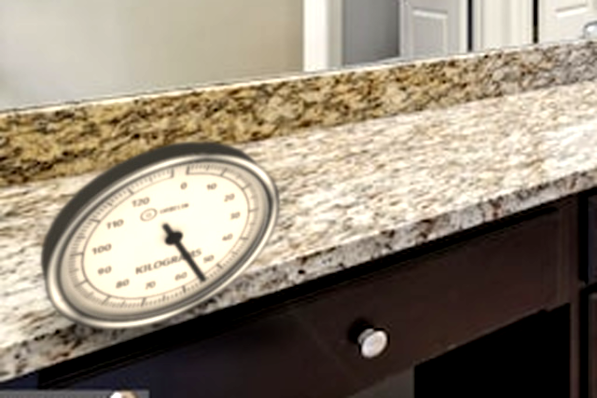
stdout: 55 kg
